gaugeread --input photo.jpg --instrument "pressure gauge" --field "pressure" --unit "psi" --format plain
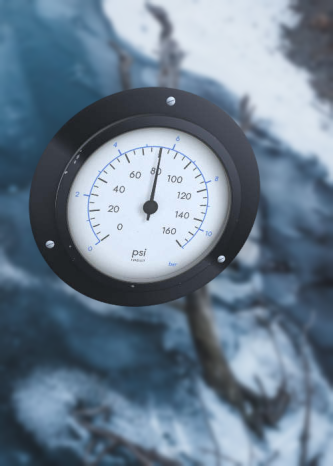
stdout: 80 psi
